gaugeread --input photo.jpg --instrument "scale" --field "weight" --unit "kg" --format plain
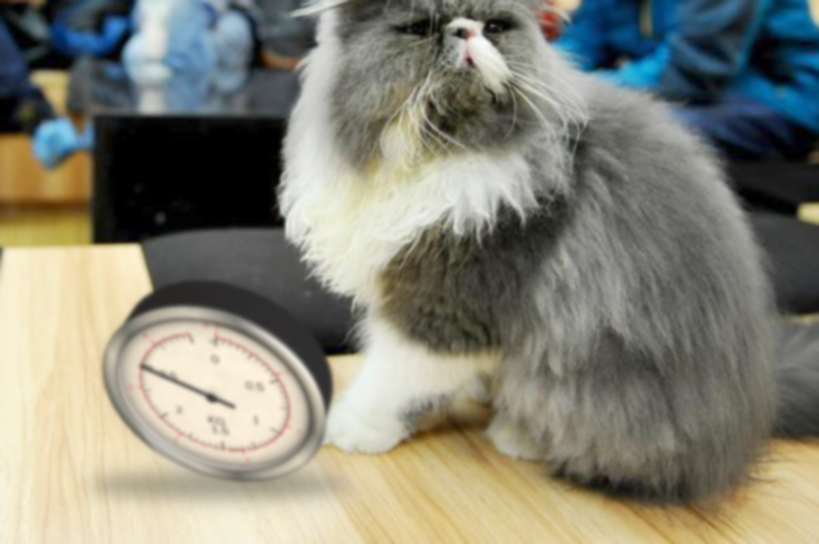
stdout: 2.5 kg
